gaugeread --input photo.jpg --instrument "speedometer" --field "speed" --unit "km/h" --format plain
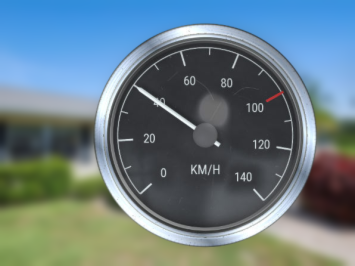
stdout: 40 km/h
